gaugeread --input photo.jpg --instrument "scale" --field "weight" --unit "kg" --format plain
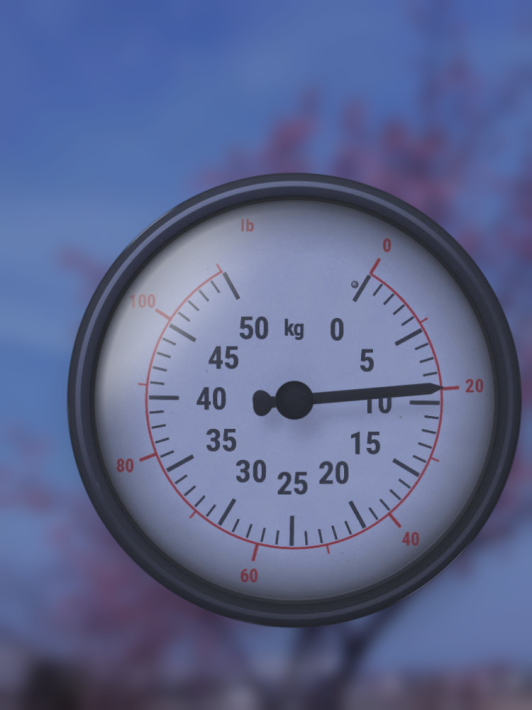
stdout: 9 kg
